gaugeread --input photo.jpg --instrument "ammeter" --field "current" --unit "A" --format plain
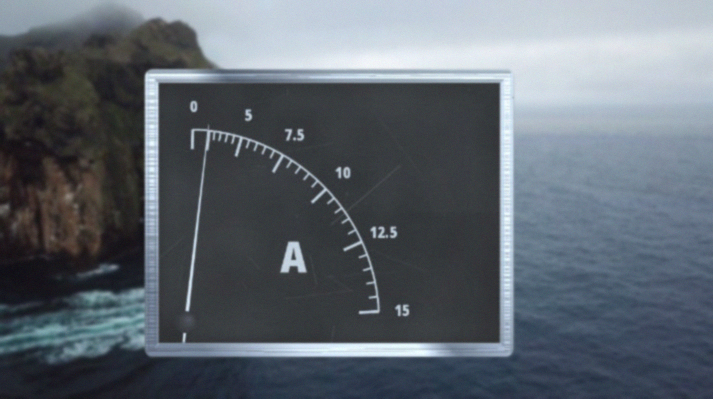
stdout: 2.5 A
